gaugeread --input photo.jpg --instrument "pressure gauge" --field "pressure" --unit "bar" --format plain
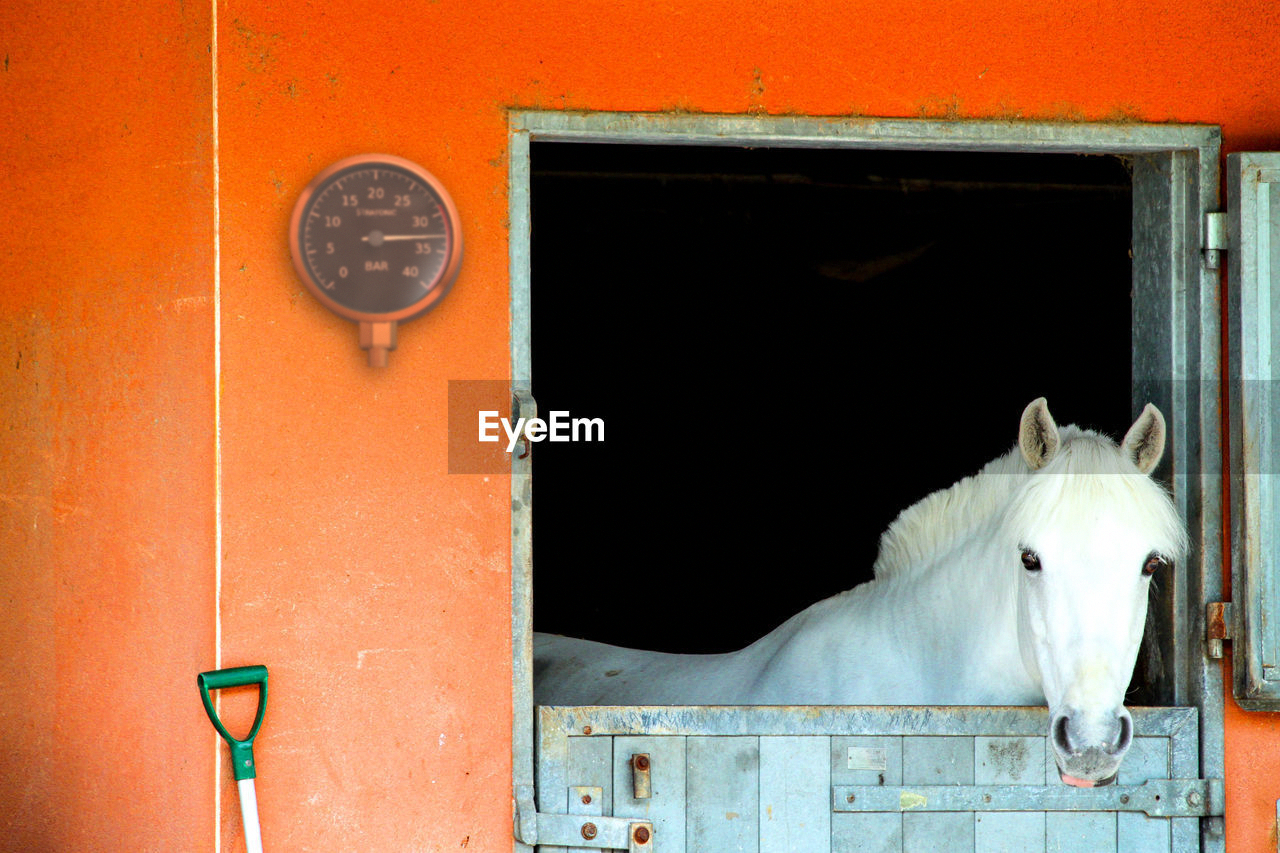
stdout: 33 bar
